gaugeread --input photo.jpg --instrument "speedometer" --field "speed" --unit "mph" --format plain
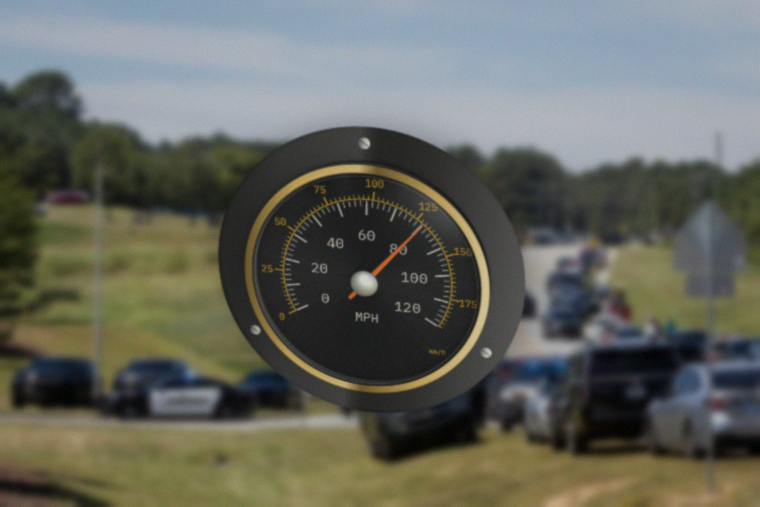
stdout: 80 mph
